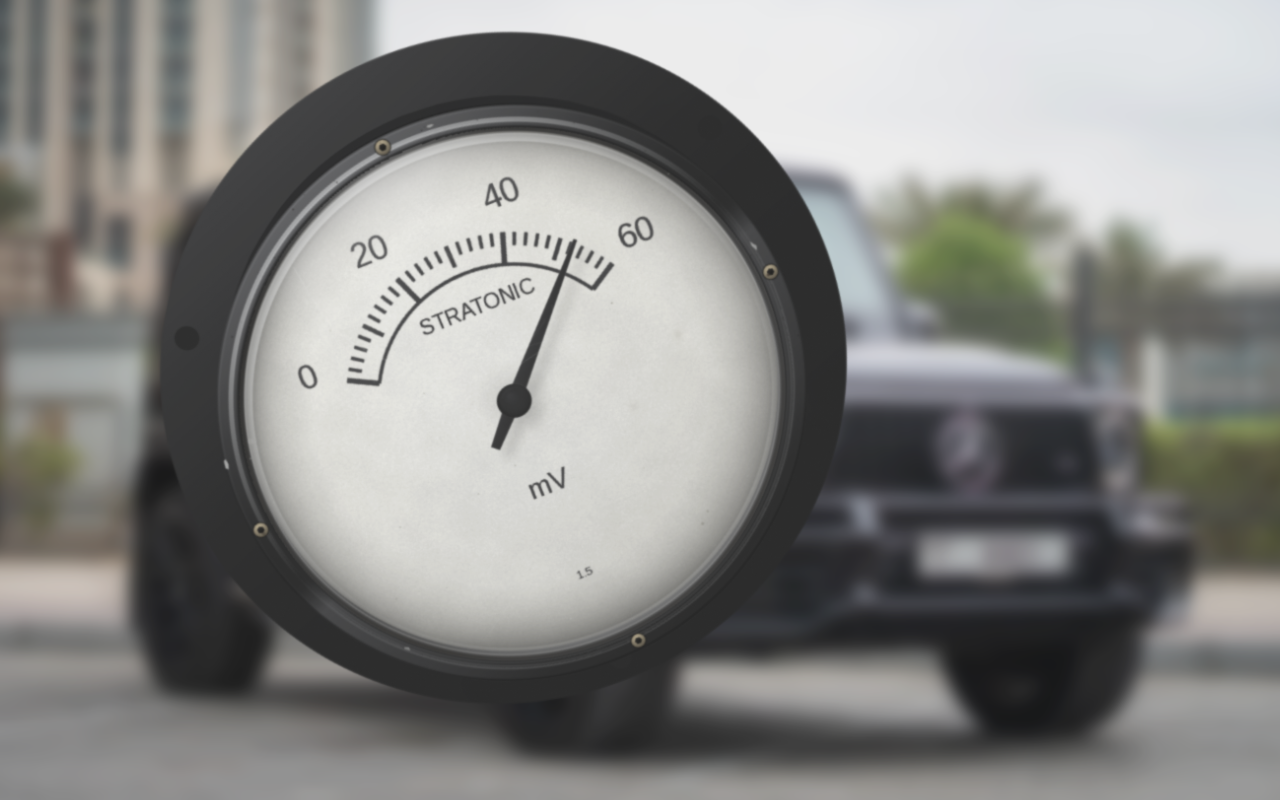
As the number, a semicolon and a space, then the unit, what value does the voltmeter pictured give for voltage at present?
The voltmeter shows 52; mV
